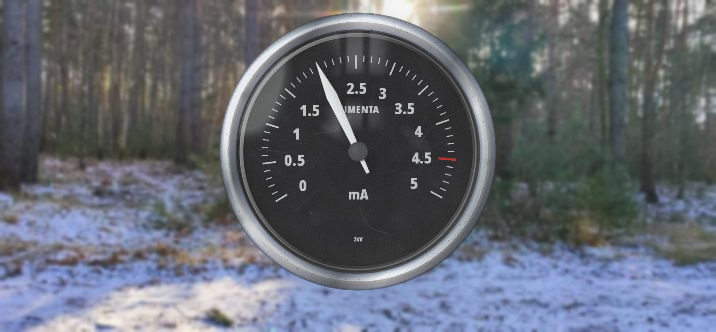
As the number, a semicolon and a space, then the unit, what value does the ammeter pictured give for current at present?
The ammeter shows 2; mA
